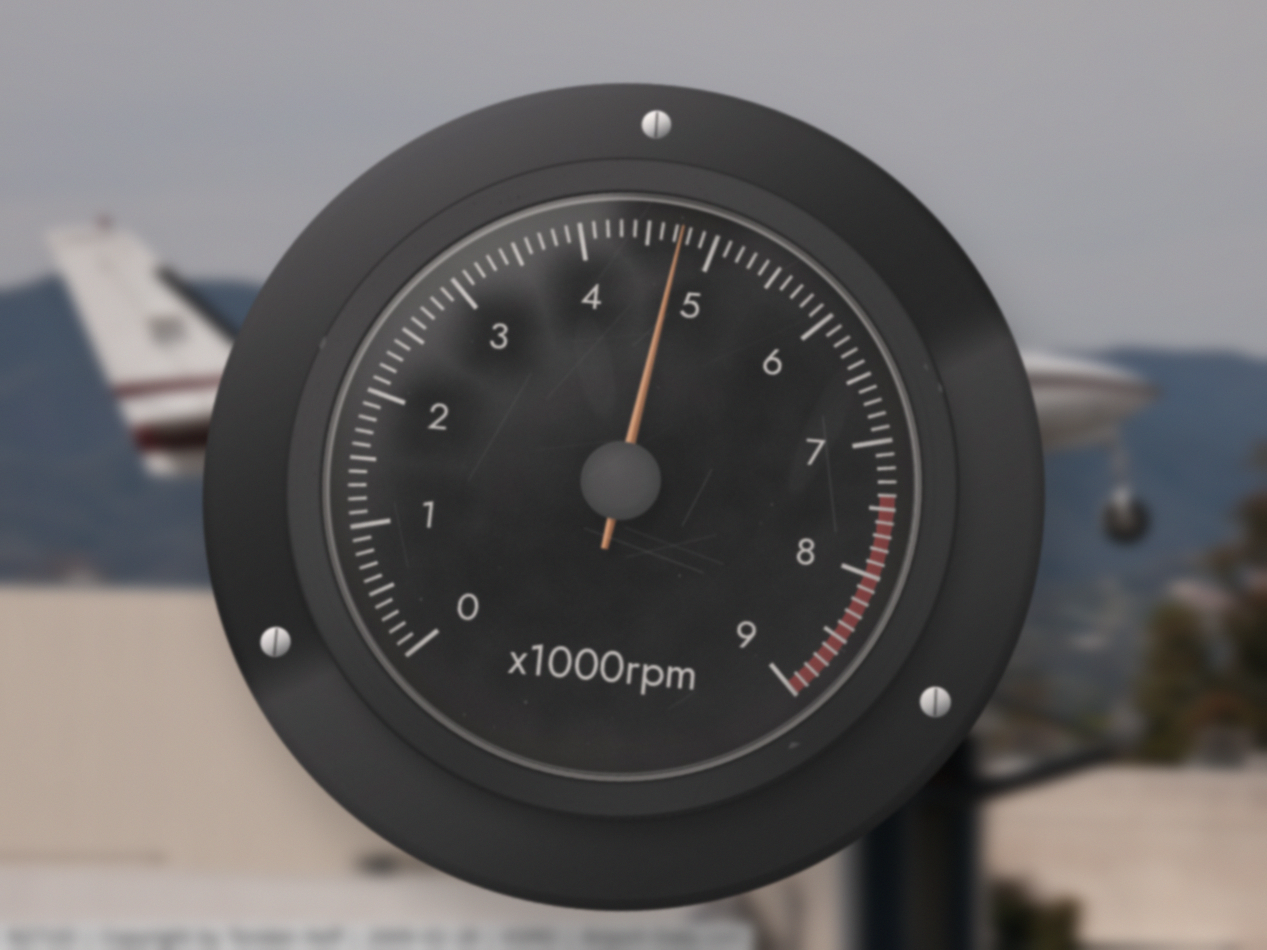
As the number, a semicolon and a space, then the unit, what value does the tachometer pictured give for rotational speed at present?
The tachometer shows 4750; rpm
